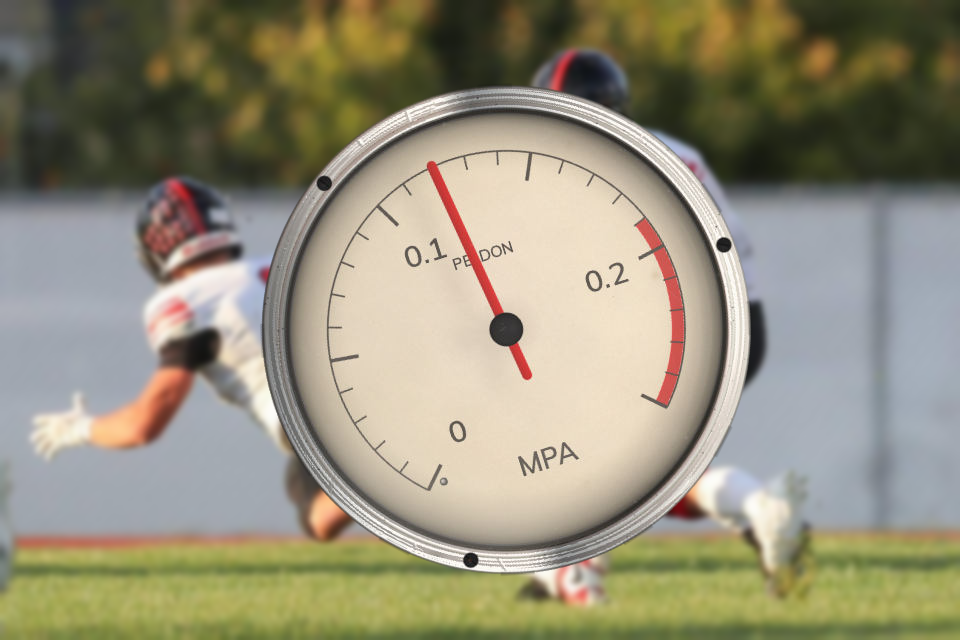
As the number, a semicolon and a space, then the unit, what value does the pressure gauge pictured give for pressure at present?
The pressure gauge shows 0.12; MPa
